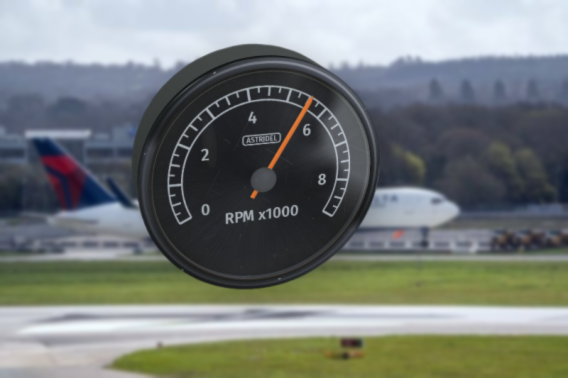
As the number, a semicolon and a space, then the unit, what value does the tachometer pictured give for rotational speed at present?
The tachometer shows 5500; rpm
